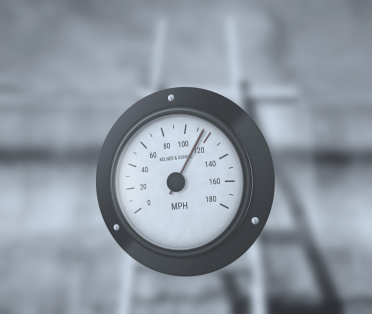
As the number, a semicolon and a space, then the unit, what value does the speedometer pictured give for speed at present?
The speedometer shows 115; mph
